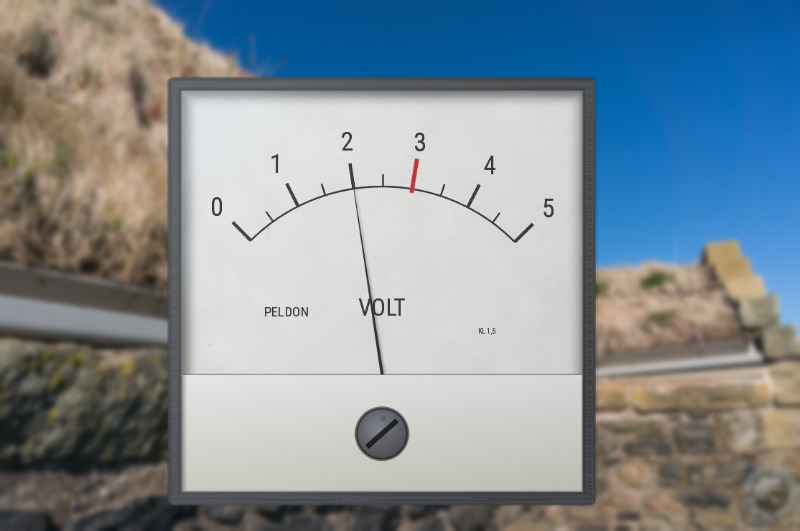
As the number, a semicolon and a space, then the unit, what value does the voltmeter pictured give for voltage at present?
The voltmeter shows 2; V
